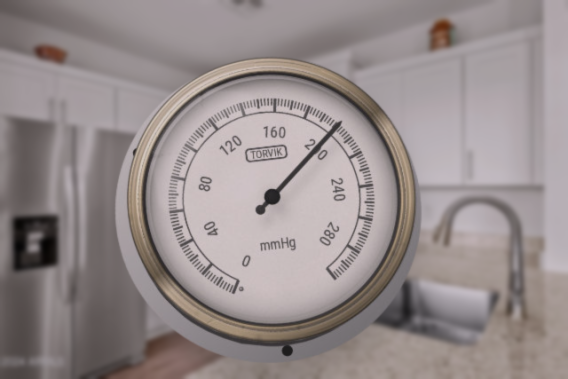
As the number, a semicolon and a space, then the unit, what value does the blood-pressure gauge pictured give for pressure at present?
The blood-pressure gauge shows 200; mmHg
